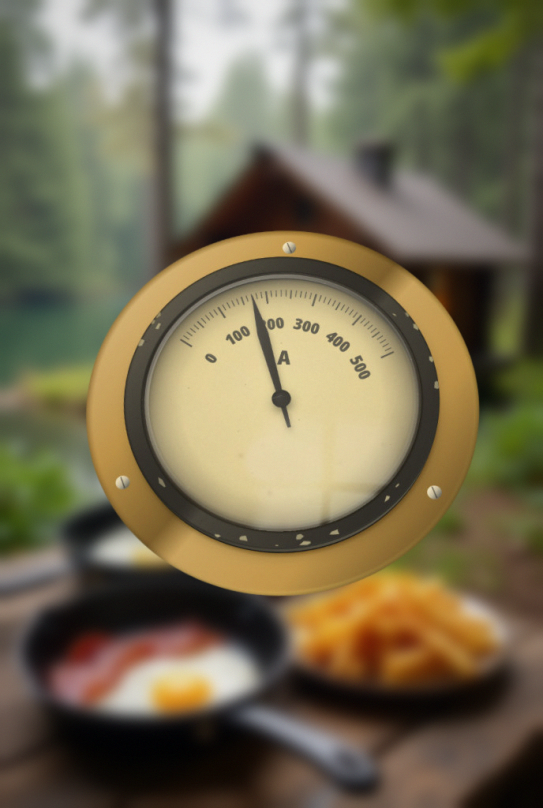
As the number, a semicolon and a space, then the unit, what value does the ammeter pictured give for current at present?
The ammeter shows 170; A
